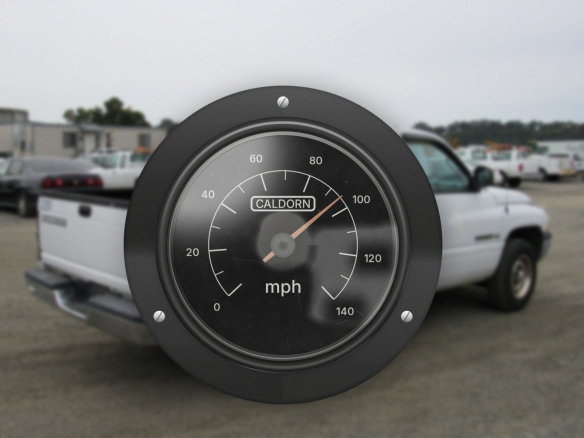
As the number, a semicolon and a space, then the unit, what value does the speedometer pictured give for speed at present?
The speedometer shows 95; mph
